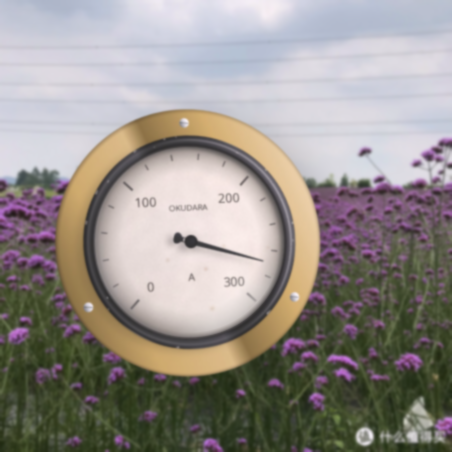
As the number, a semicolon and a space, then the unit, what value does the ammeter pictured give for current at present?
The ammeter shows 270; A
